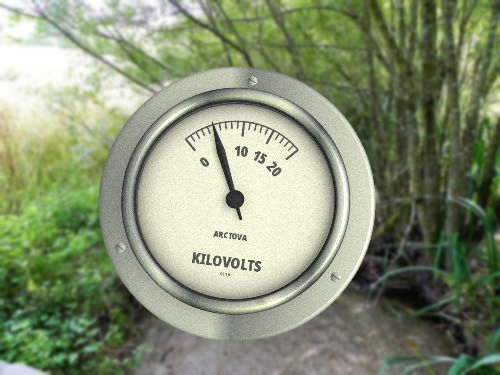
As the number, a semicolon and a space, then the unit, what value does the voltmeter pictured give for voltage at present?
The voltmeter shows 5; kV
